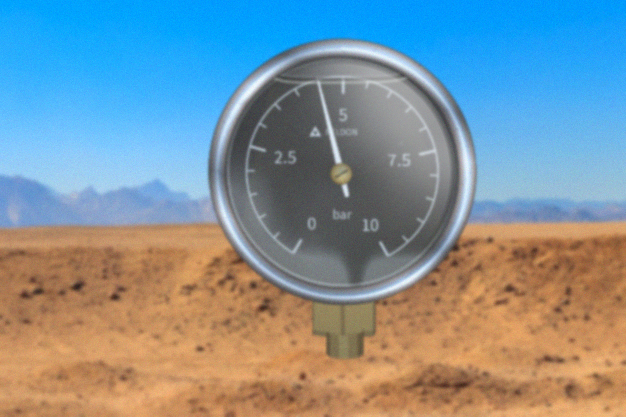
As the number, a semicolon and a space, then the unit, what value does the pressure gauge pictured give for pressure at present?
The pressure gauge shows 4.5; bar
